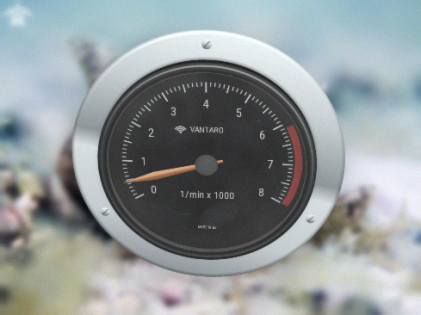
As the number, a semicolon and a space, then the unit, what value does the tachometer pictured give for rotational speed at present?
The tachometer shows 500; rpm
